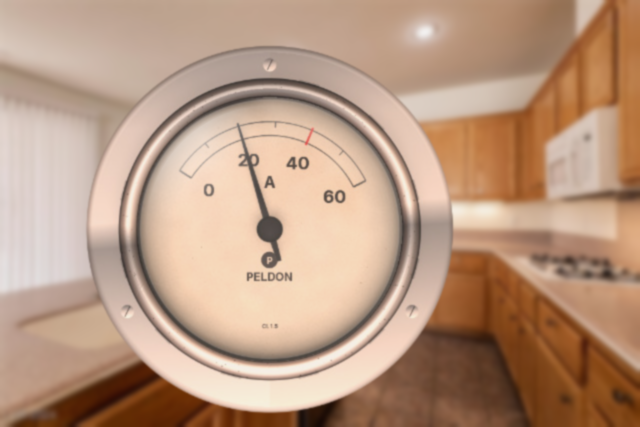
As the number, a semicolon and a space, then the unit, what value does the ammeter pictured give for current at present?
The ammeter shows 20; A
